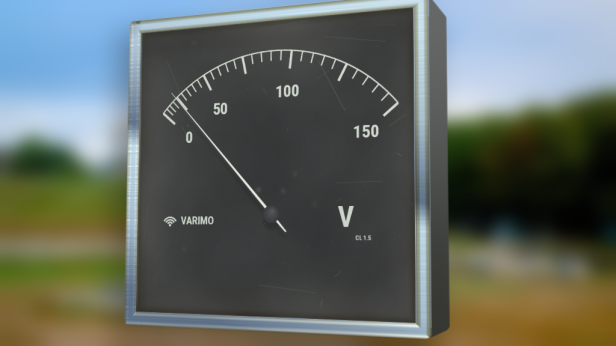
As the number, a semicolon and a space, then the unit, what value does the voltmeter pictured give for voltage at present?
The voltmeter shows 25; V
